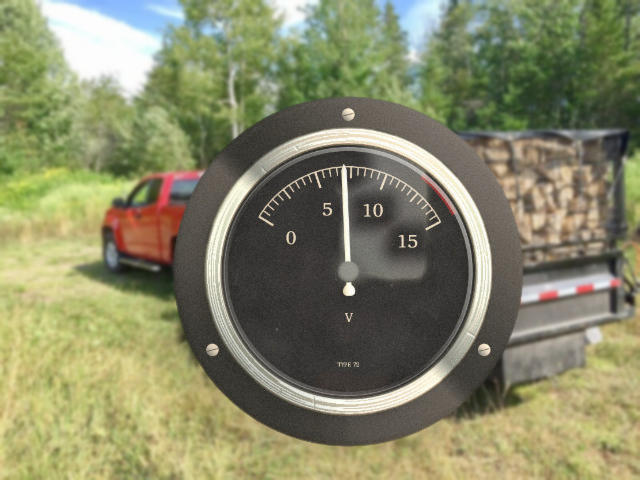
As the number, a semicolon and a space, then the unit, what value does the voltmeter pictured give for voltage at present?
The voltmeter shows 7; V
